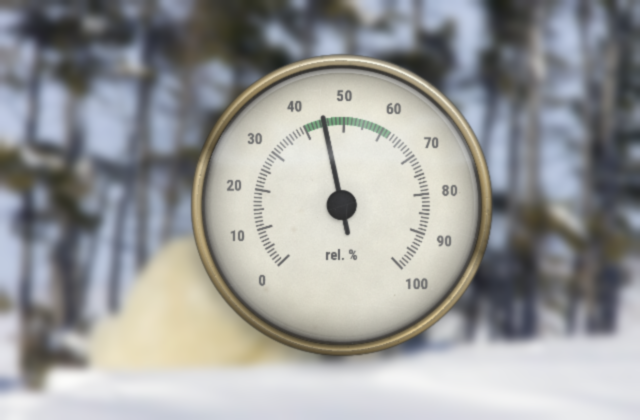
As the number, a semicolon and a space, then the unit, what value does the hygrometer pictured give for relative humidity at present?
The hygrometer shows 45; %
